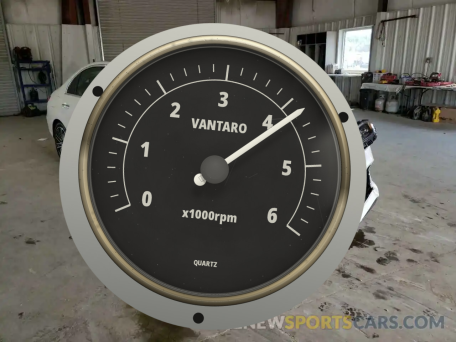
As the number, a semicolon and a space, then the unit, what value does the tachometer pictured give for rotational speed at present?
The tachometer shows 4200; rpm
